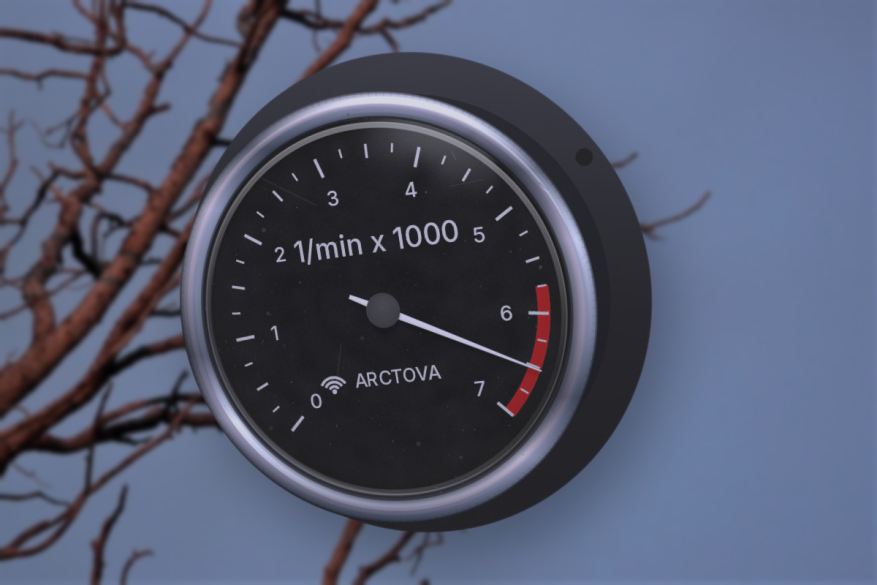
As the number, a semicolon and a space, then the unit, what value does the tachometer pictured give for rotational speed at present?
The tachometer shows 6500; rpm
